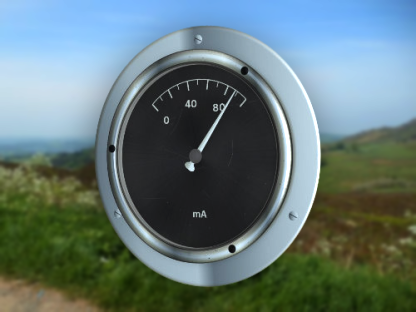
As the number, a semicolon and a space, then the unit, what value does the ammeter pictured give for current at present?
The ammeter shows 90; mA
